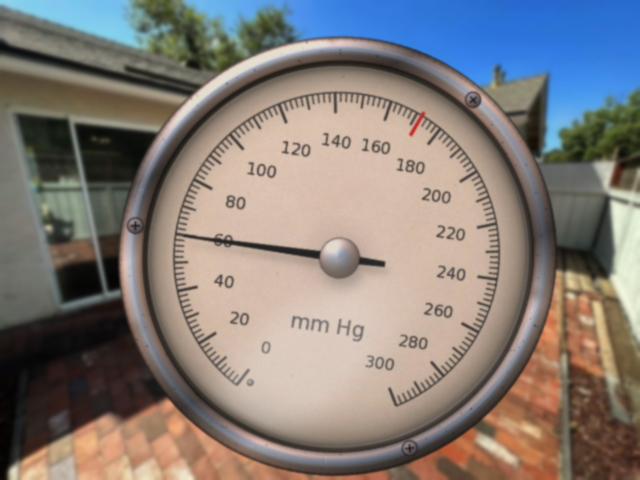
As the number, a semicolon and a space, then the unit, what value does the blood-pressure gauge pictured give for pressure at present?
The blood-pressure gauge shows 60; mmHg
